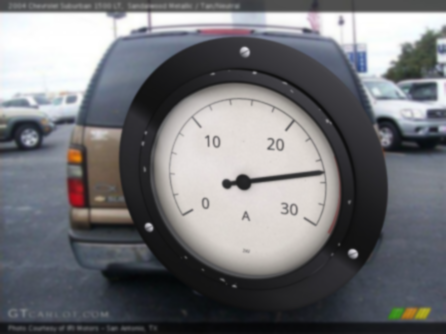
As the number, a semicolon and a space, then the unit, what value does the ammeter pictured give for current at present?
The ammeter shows 25; A
